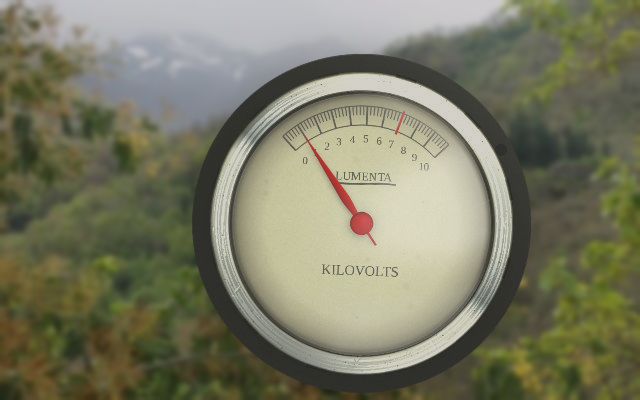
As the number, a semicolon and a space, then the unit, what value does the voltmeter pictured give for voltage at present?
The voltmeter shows 1; kV
